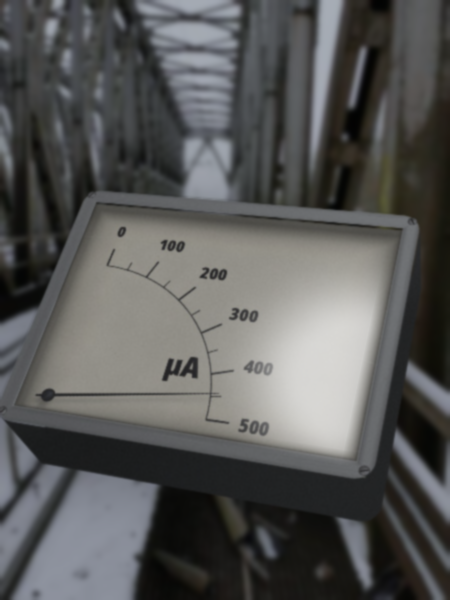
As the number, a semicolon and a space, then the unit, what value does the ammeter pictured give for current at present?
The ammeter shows 450; µA
